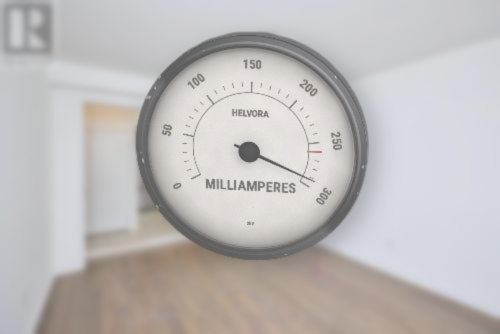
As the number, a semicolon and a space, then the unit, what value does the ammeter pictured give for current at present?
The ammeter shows 290; mA
